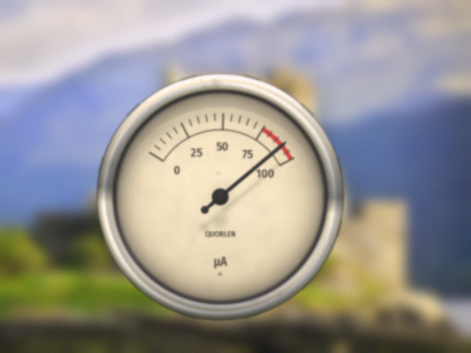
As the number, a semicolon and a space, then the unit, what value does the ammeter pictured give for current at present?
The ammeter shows 90; µA
